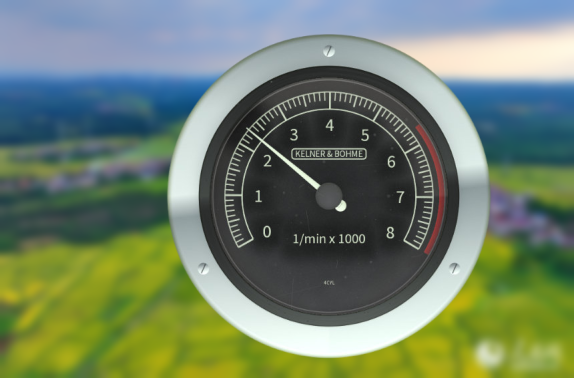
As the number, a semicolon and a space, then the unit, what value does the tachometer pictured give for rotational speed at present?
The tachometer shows 2300; rpm
